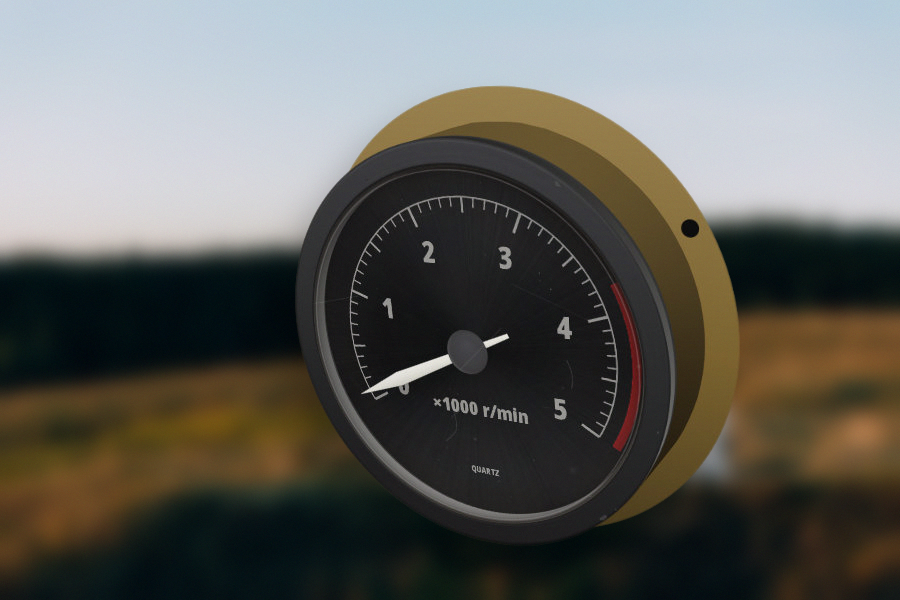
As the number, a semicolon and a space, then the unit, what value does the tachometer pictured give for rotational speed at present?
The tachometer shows 100; rpm
